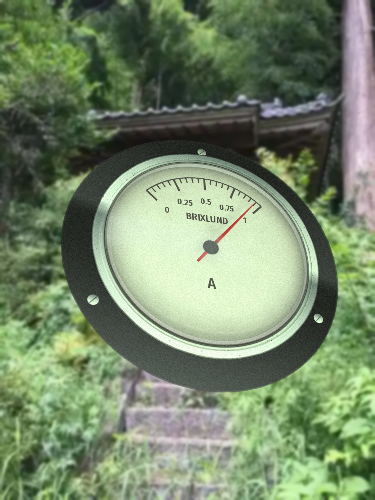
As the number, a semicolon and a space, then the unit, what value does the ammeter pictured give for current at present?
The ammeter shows 0.95; A
